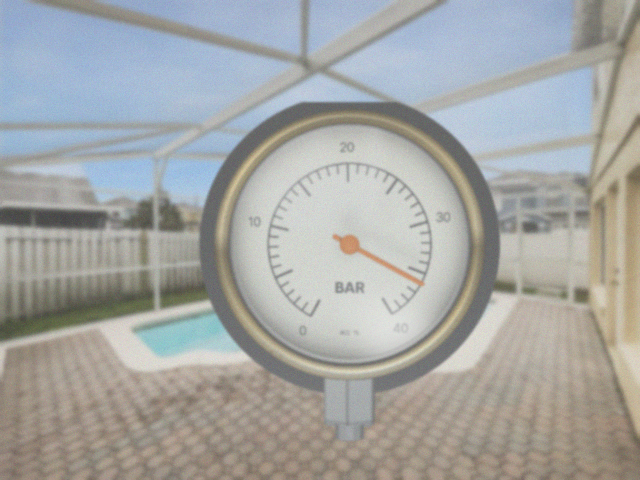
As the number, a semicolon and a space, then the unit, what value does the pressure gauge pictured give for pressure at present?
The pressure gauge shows 36; bar
